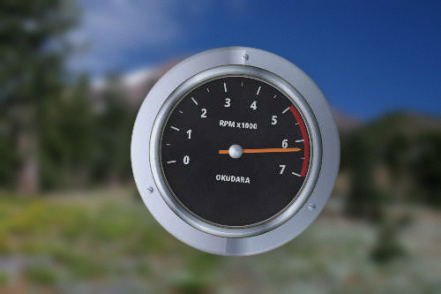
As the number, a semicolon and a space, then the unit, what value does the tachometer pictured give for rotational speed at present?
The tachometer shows 6250; rpm
